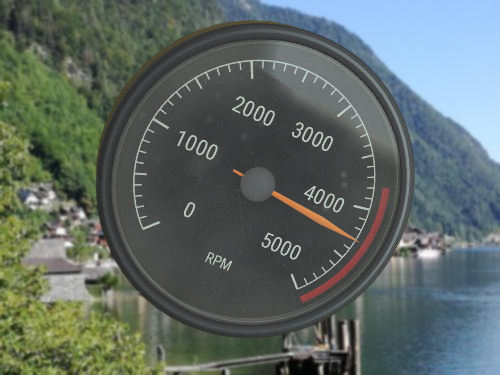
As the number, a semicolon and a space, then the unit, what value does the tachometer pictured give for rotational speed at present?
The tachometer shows 4300; rpm
